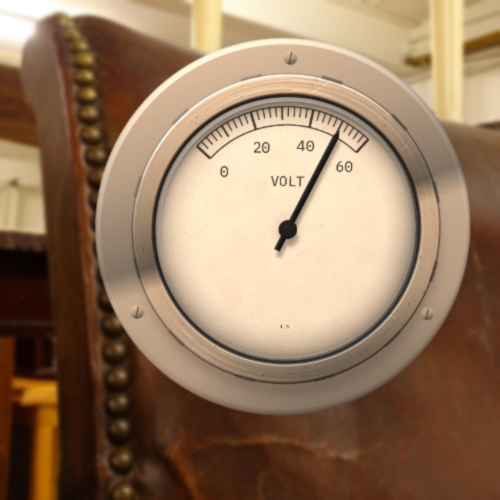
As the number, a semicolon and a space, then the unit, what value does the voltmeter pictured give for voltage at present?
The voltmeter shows 50; V
